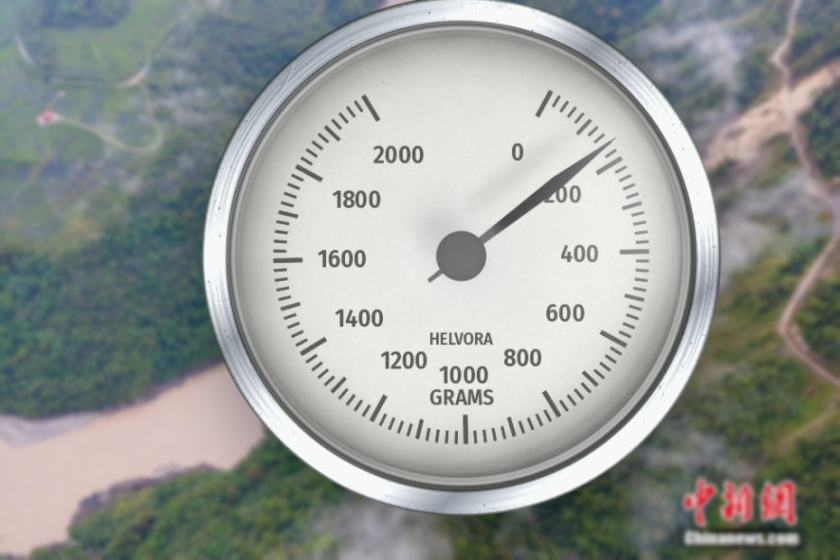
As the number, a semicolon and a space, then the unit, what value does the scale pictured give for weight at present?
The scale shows 160; g
